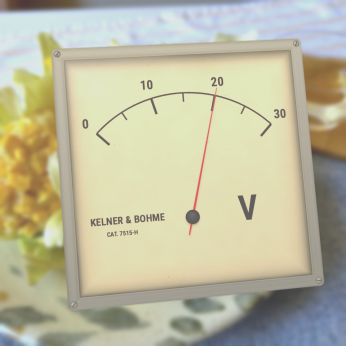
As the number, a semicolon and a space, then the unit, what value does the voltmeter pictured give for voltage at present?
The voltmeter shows 20; V
